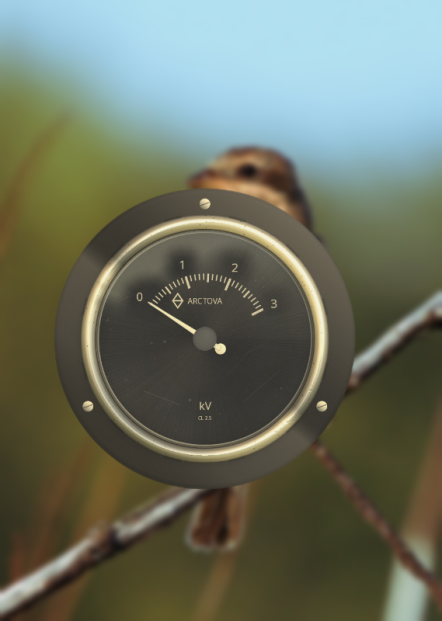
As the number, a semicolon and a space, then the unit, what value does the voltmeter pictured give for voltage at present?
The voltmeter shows 0; kV
